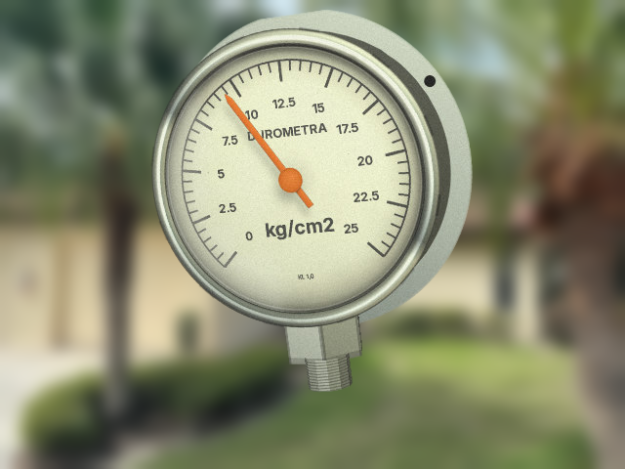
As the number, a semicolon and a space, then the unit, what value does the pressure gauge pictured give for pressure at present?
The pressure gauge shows 9.5; kg/cm²
